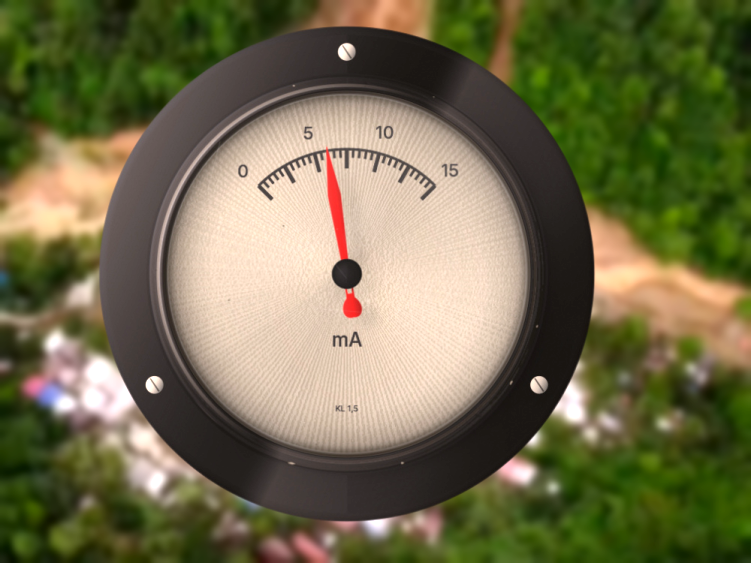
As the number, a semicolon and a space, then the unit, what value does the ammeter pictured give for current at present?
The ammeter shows 6; mA
